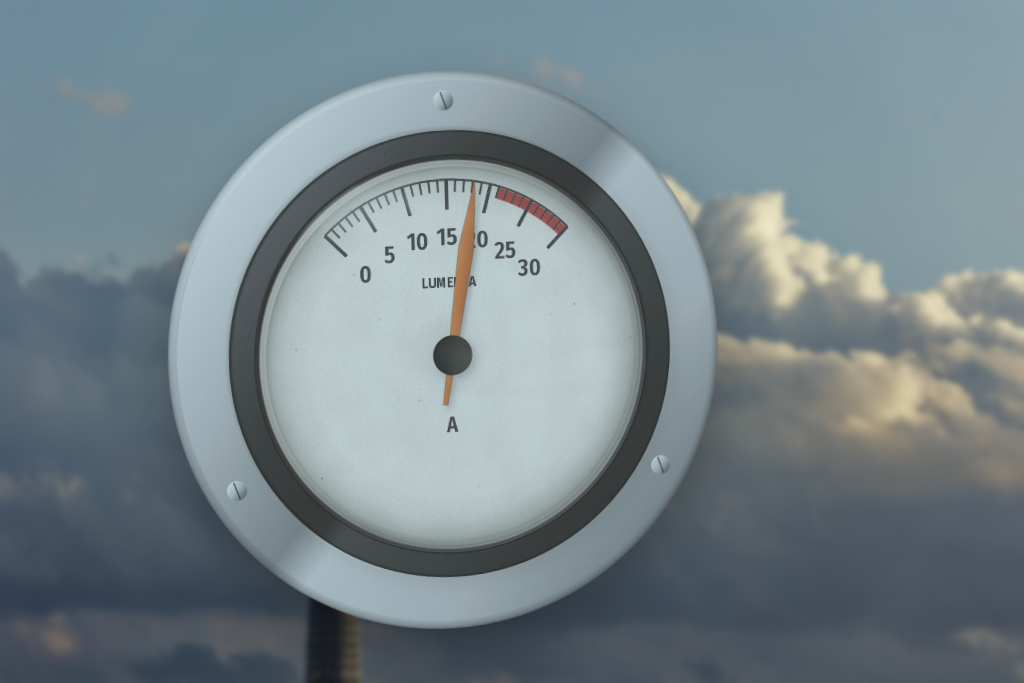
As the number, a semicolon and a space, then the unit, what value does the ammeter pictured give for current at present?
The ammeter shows 18; A
